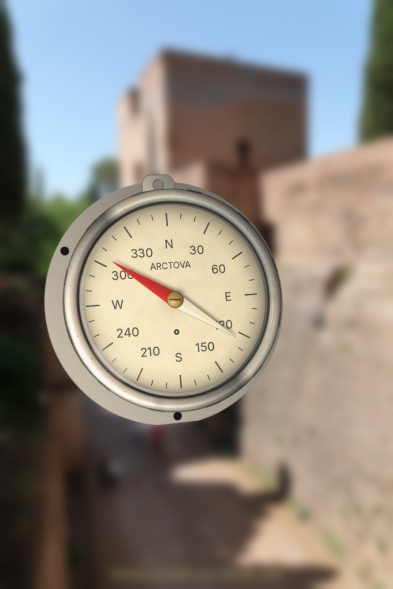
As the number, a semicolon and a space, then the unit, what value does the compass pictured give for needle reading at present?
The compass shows 305; °
